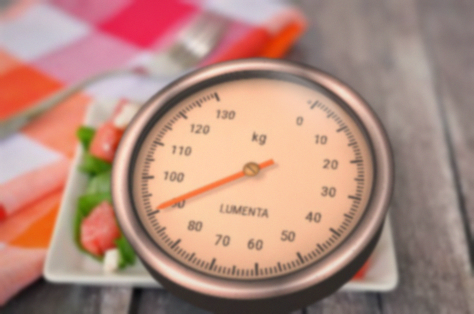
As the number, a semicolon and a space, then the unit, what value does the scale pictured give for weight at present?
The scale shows 90; kg
